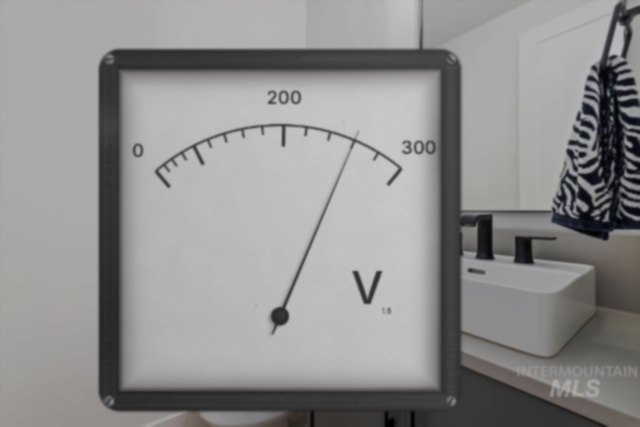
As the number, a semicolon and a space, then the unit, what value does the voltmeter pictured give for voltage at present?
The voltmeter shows 260; V
